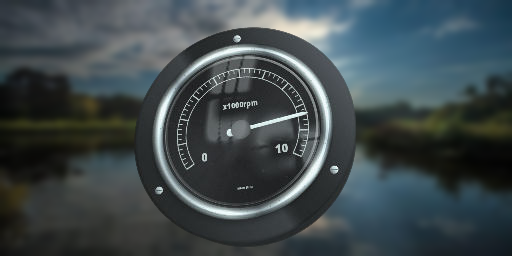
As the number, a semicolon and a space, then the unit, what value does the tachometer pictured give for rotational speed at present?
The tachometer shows 8400; rpm
